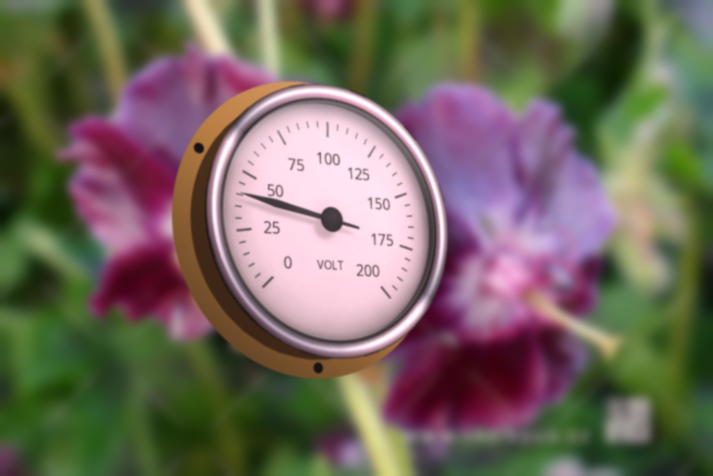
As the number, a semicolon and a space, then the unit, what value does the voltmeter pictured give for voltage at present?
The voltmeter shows 40; V
